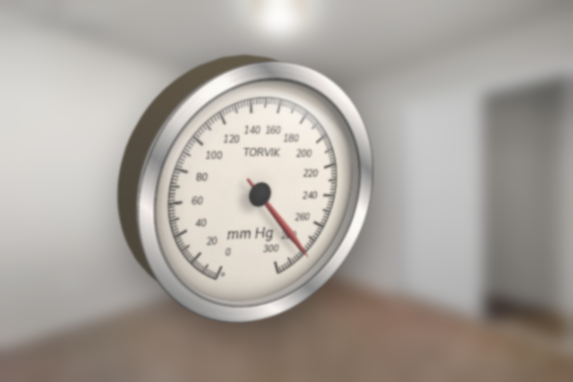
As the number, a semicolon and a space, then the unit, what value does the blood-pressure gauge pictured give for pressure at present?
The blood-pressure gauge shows 280; mmHg
